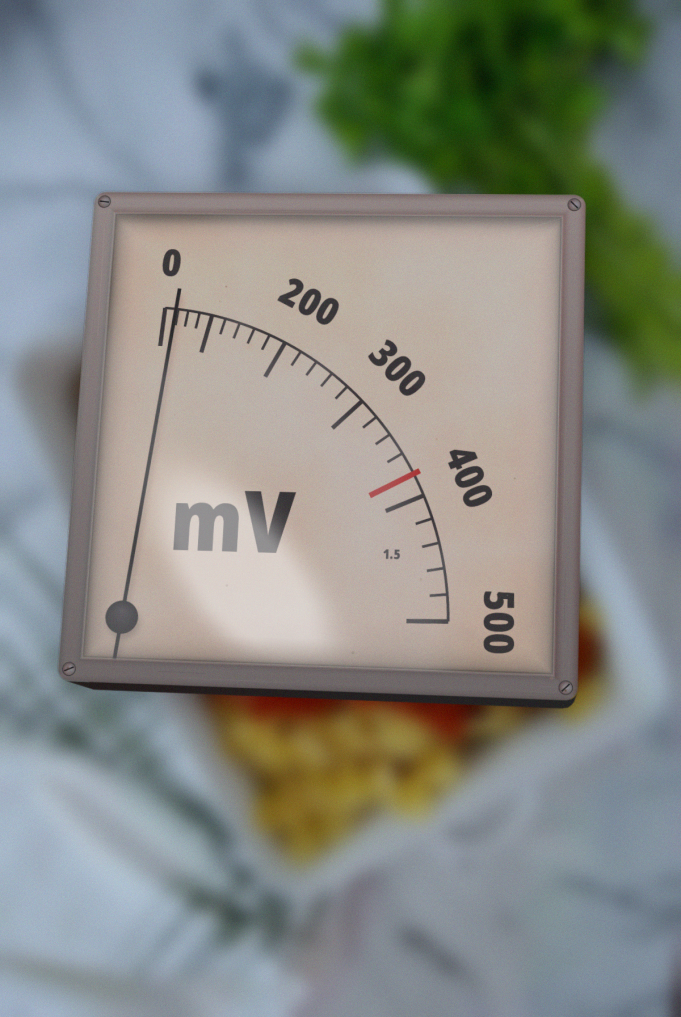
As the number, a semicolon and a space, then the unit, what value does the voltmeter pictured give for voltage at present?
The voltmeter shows 40; mV
